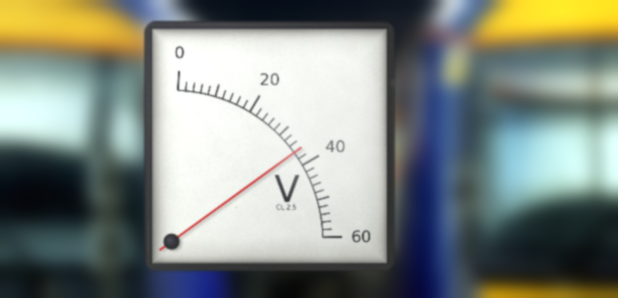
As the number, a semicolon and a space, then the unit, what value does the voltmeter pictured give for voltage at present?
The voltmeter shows 36; V
